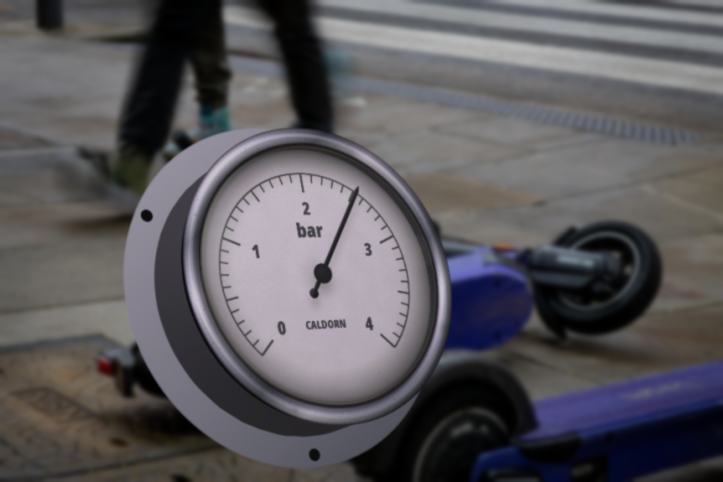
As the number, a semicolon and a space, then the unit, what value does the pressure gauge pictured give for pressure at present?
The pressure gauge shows 2.5; bar
